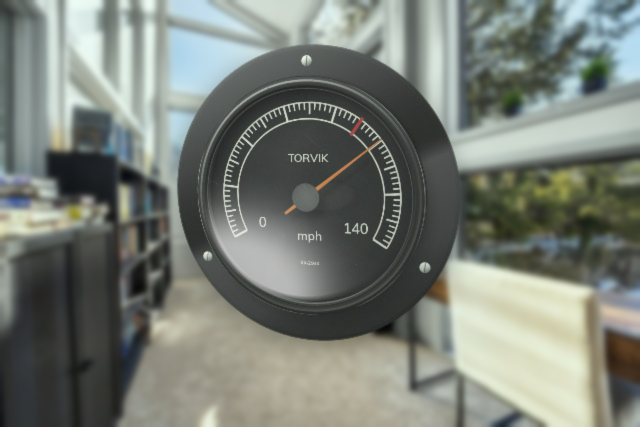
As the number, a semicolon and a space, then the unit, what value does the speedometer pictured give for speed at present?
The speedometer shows 100; mph
